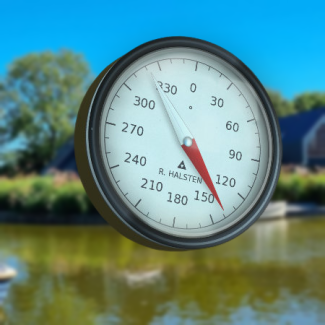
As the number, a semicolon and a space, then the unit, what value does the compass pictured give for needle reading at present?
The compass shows 140; °
